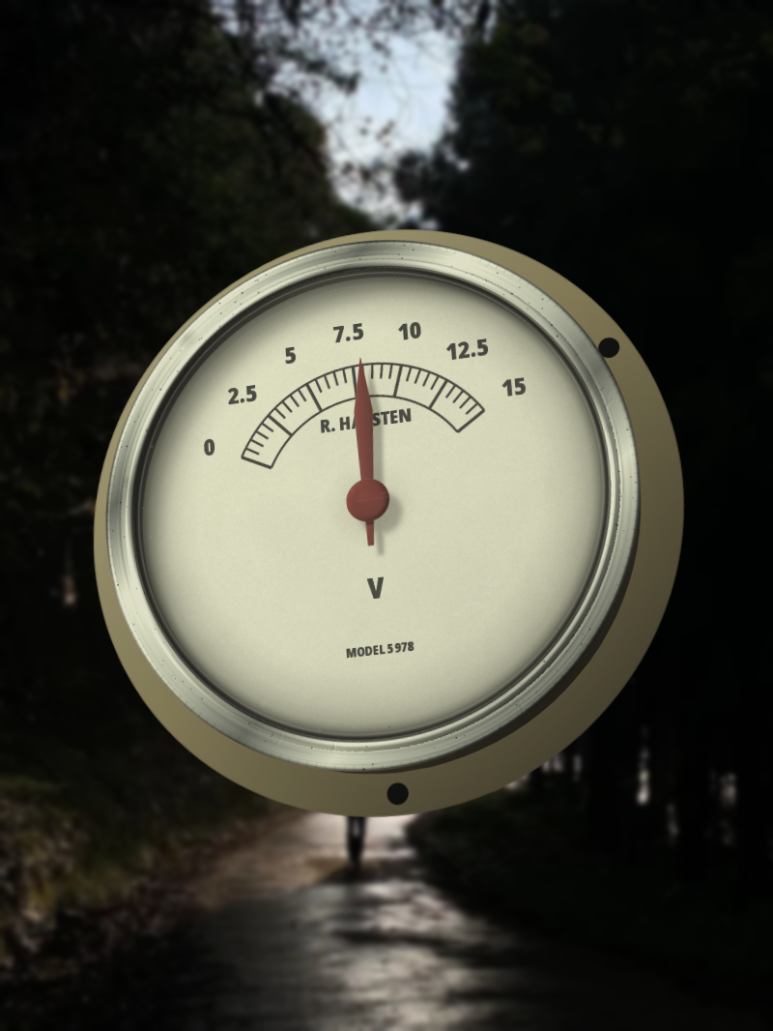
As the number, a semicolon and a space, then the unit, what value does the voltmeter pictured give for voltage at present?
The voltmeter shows 8; V
